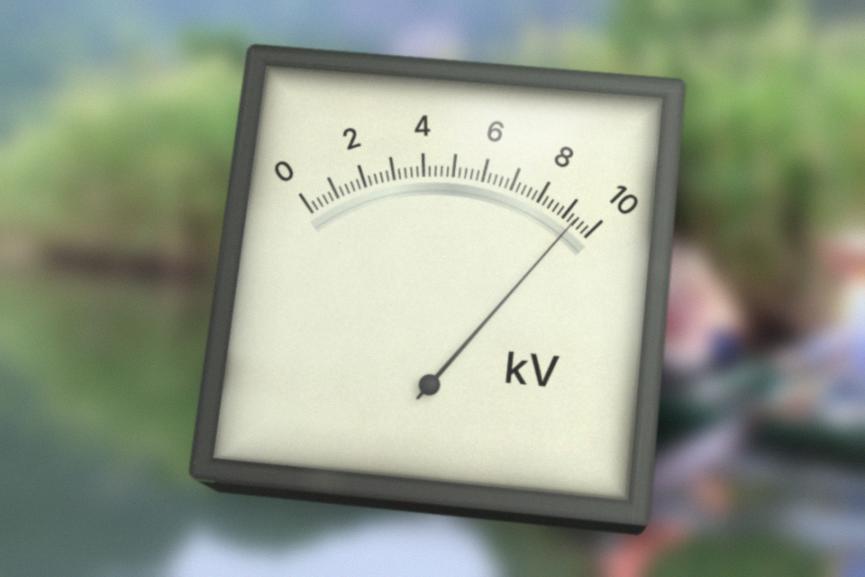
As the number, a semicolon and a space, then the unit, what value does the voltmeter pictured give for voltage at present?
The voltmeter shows 9.4; kV
